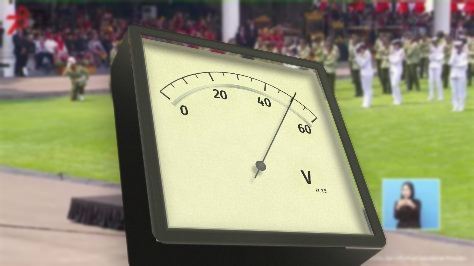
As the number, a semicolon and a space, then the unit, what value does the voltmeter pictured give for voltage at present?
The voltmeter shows 50; V
